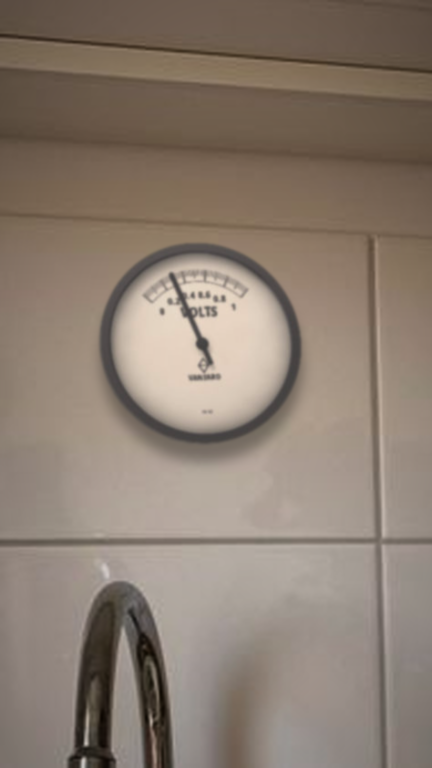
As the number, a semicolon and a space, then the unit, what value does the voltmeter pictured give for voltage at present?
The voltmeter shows 0.3; V
